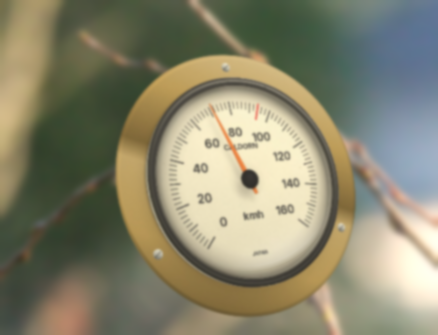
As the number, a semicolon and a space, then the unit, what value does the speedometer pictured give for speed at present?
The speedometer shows 70; km/h
